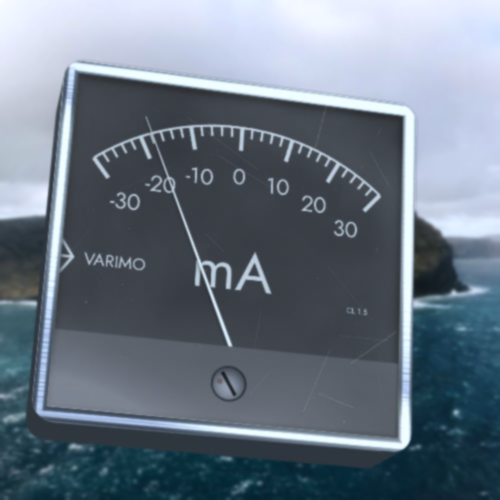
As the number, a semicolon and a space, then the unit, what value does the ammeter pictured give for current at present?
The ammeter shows -18; mA
